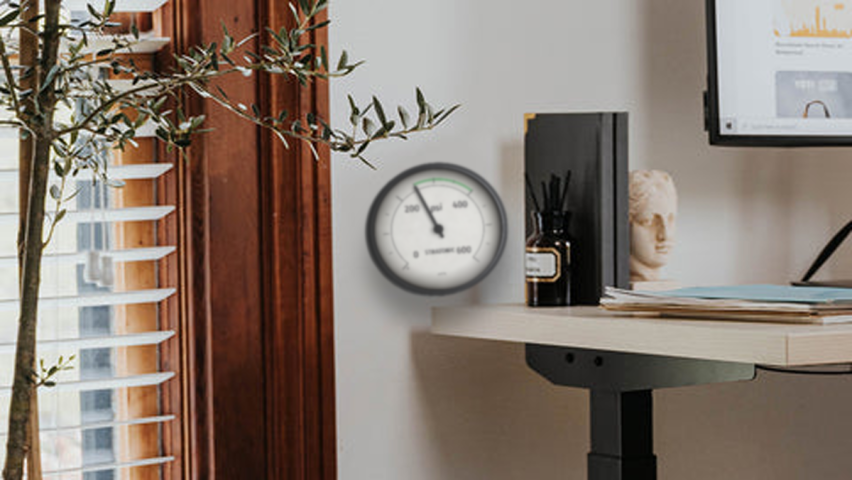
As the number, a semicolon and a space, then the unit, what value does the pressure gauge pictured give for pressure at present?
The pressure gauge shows 250; psi
